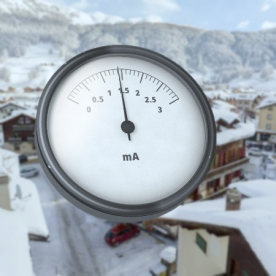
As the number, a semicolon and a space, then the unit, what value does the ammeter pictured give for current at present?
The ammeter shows 1.4; mA
